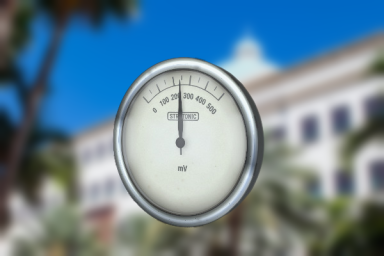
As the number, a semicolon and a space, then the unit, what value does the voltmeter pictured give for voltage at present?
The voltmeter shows 250; mV
